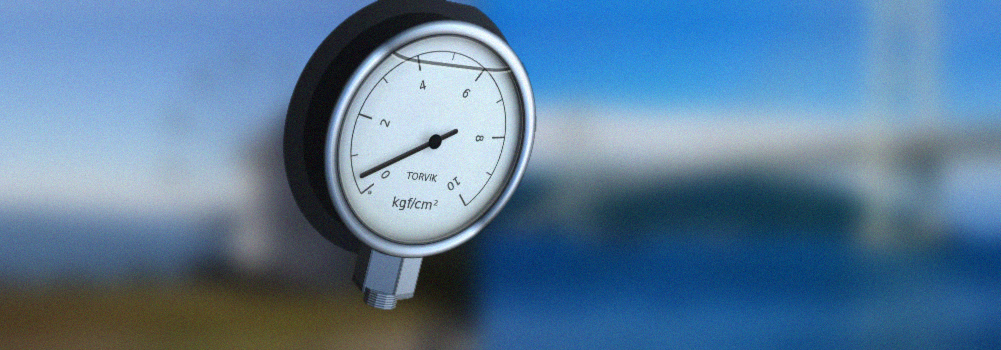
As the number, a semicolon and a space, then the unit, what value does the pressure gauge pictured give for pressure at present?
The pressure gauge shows 0.5; kg/cm²
